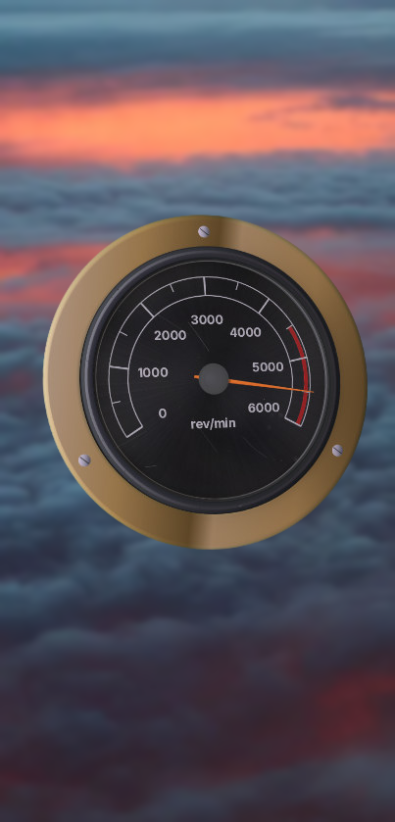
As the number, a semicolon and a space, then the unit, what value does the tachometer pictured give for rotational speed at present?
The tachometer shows 5500; rpm
